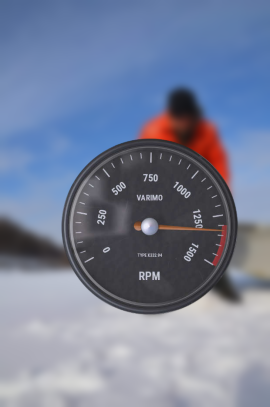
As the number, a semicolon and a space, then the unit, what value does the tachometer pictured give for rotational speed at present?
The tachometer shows 1325; rpm
